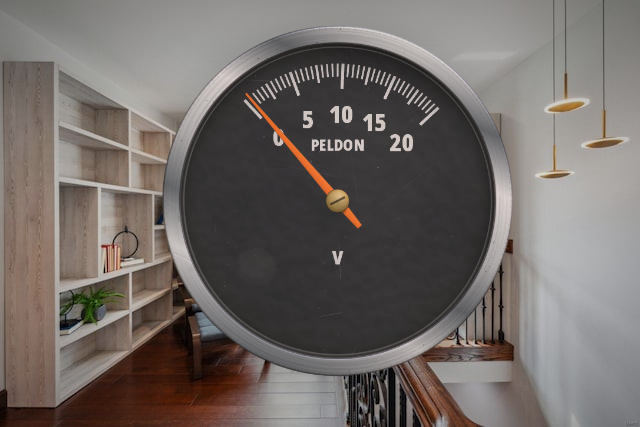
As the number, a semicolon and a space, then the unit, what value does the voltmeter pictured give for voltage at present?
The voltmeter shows 0.5; V
